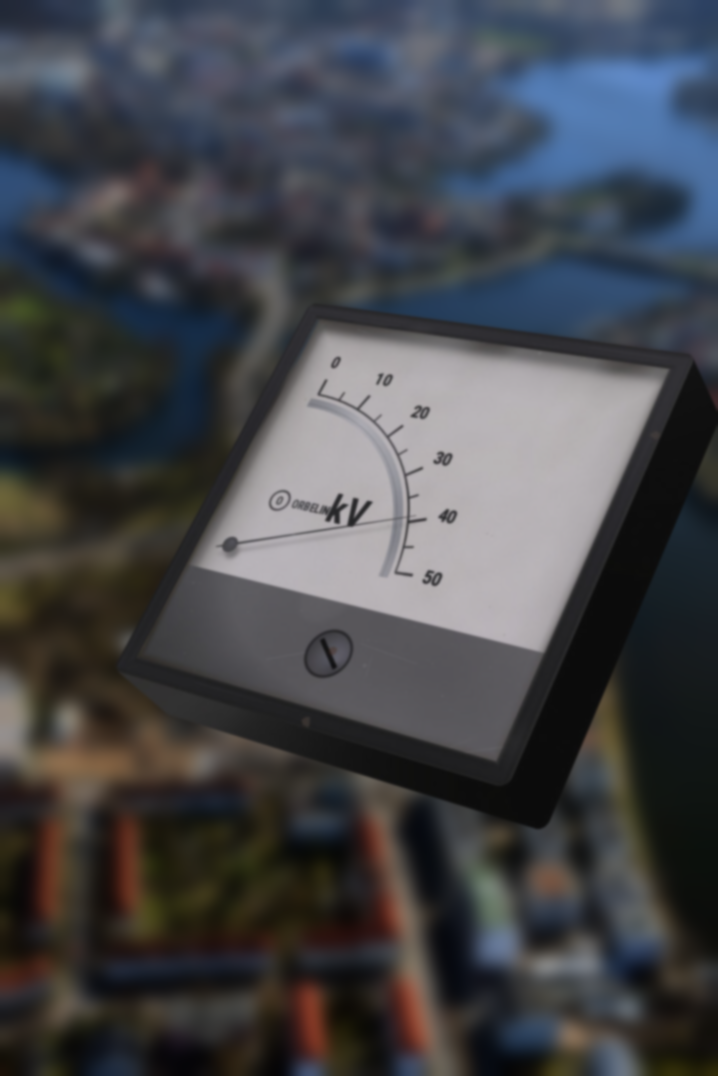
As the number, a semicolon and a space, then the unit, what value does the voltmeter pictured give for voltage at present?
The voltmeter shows 40; kV
